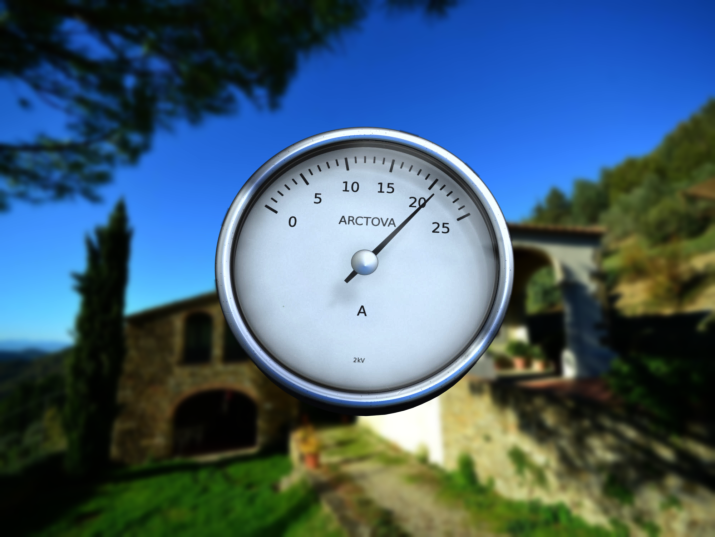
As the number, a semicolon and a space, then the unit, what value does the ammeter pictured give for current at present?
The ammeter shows 21; A
